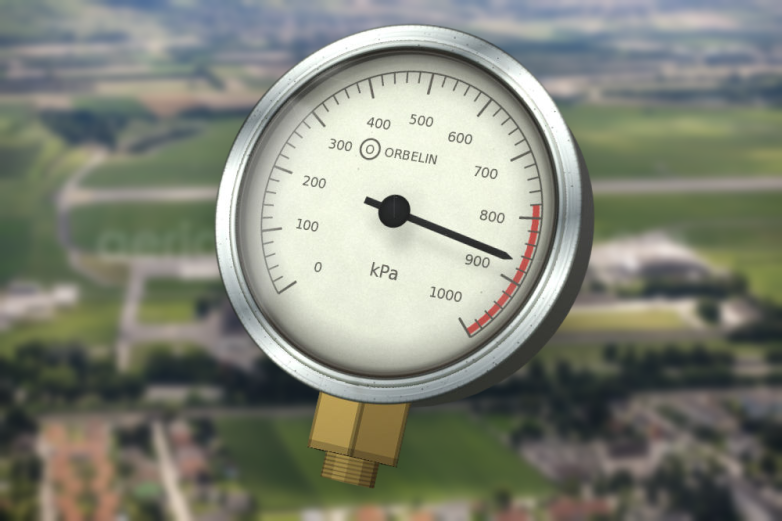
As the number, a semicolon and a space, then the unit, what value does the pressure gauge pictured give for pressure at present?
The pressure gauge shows 870; kPa
